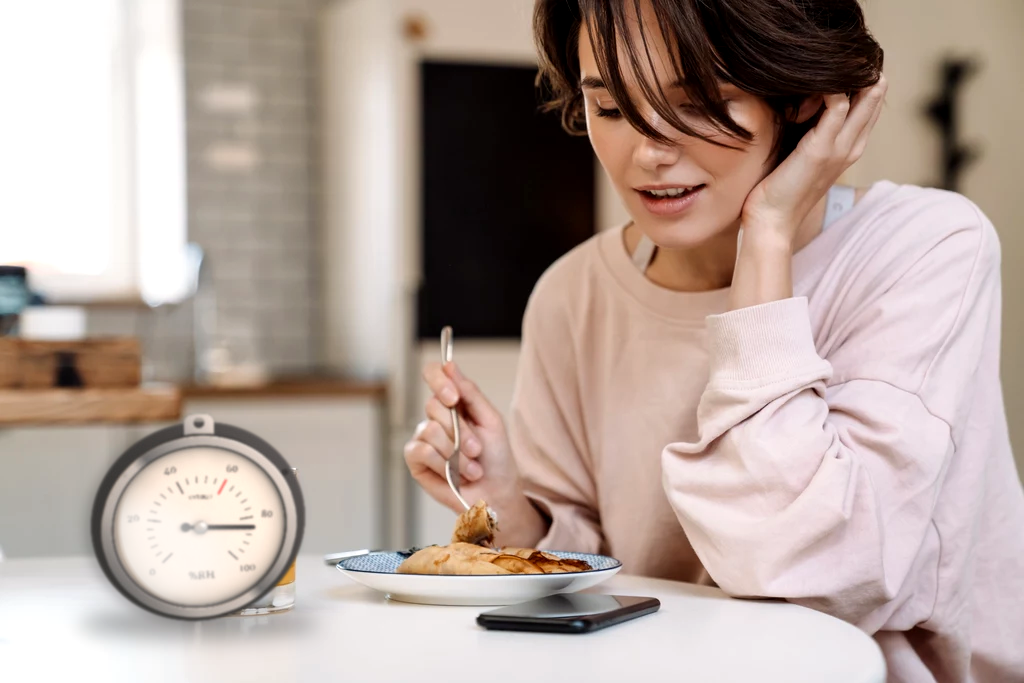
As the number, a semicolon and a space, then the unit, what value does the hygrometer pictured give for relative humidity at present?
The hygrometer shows 84; %
